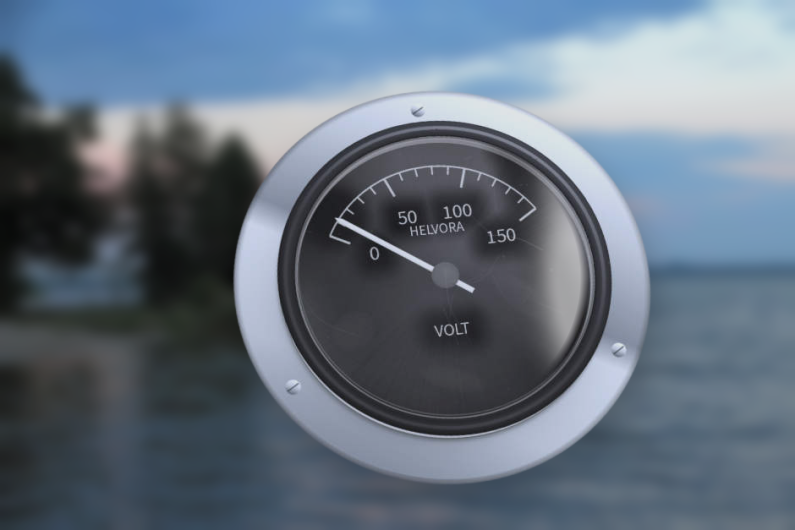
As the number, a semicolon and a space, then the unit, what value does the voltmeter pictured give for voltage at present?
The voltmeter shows 10; V
